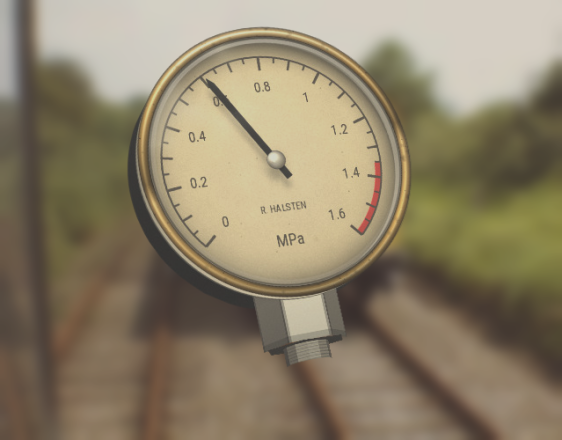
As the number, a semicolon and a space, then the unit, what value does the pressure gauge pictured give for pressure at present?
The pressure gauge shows 0.6; MPa
